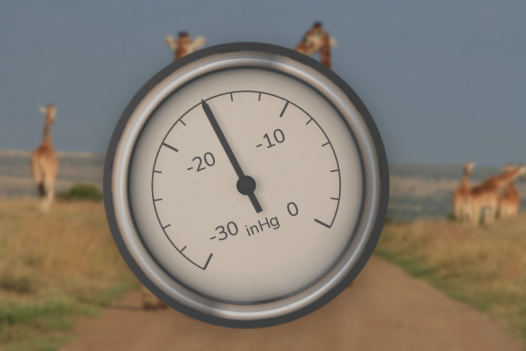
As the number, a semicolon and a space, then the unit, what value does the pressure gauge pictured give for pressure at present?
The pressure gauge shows -16; inHg
